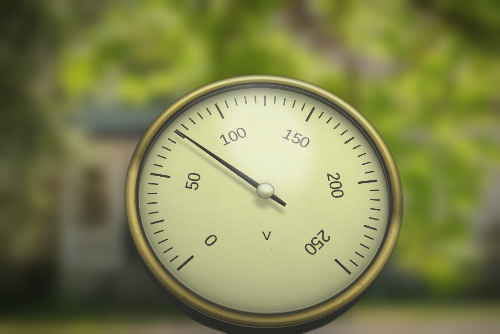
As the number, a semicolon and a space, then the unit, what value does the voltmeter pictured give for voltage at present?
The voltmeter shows 75; V
